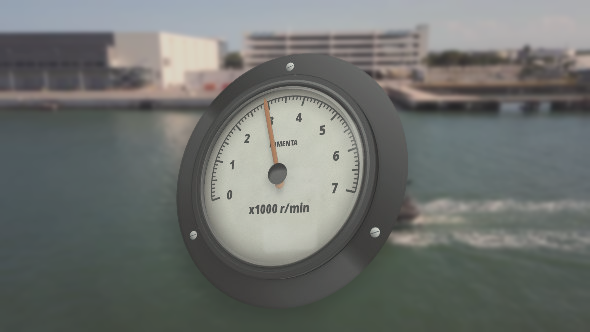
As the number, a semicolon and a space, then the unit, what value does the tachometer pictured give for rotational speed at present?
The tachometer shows 3000; rpm
